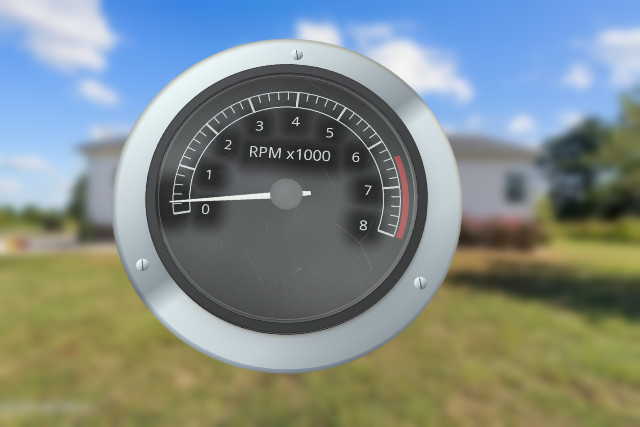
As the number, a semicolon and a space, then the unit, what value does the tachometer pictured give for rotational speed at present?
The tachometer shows 200; rpm
